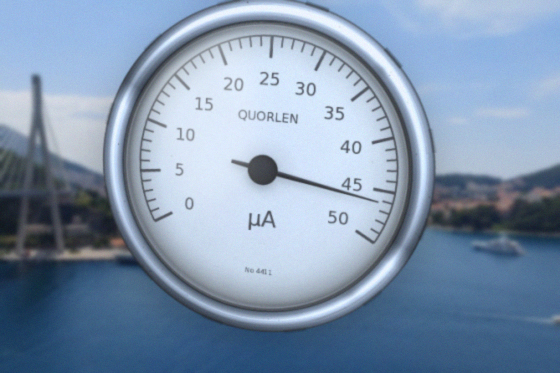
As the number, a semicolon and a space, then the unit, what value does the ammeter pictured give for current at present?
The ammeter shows 46; µA
